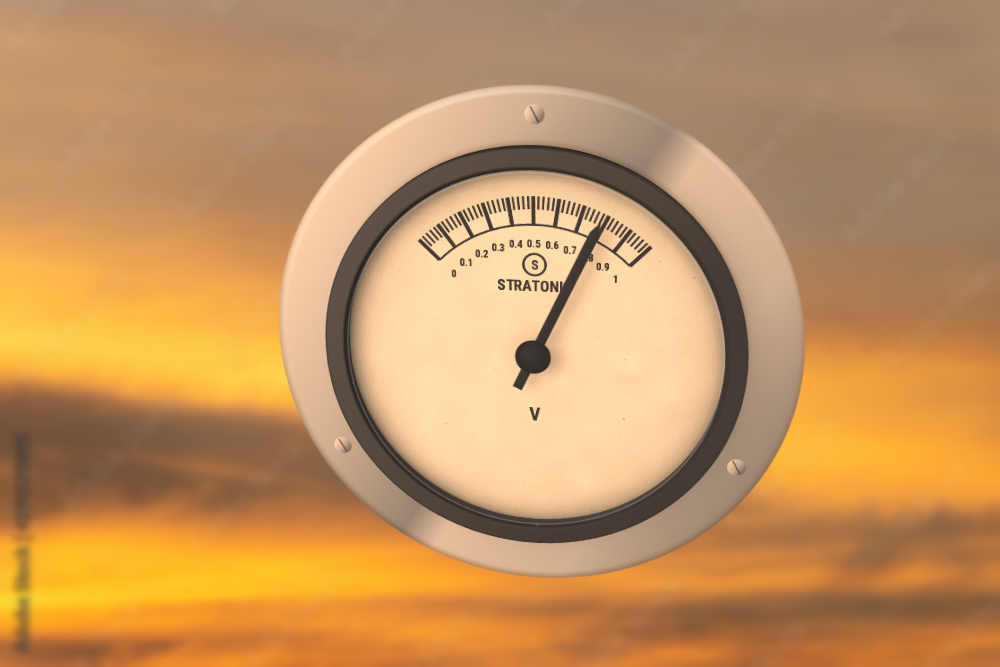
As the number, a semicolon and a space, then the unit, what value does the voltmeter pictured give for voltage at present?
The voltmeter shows 0.78; V
